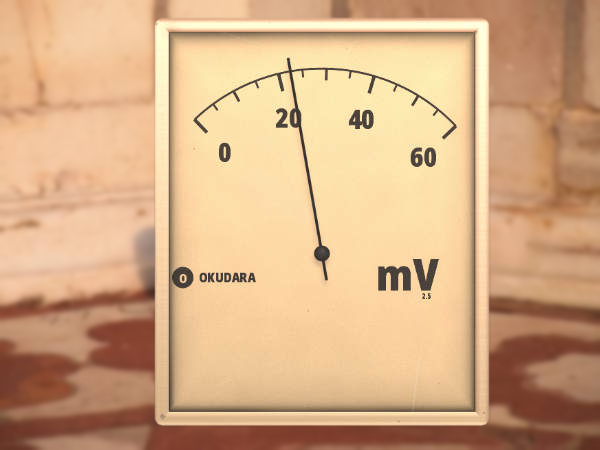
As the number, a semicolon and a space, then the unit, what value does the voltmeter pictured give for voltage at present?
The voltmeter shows 22.5; mV
